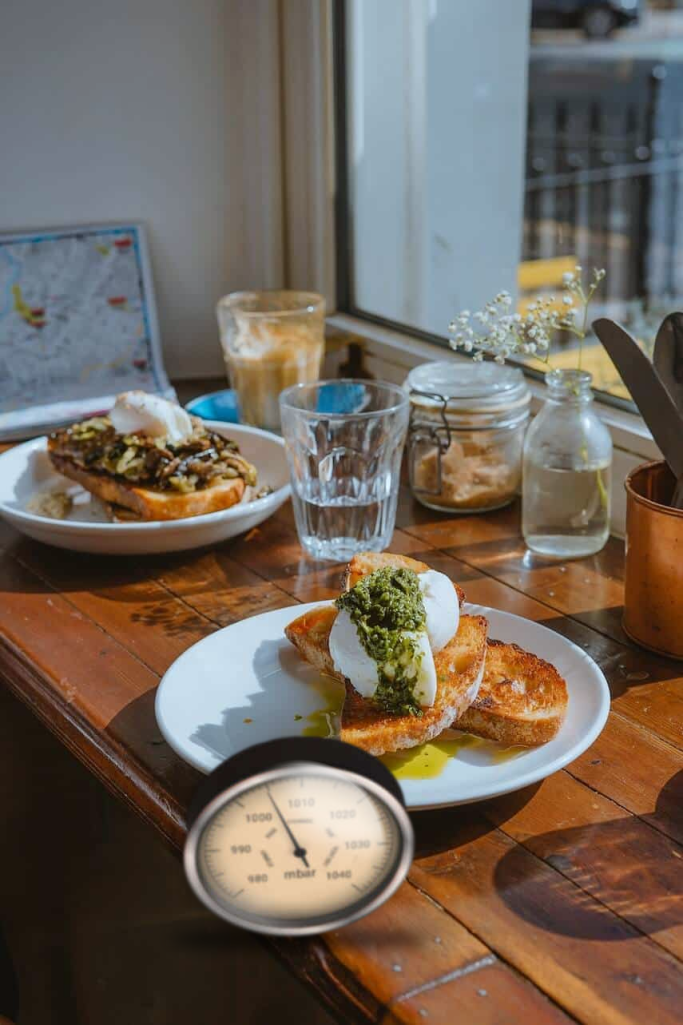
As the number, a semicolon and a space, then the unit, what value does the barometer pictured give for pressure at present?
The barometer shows 1005; mbar
